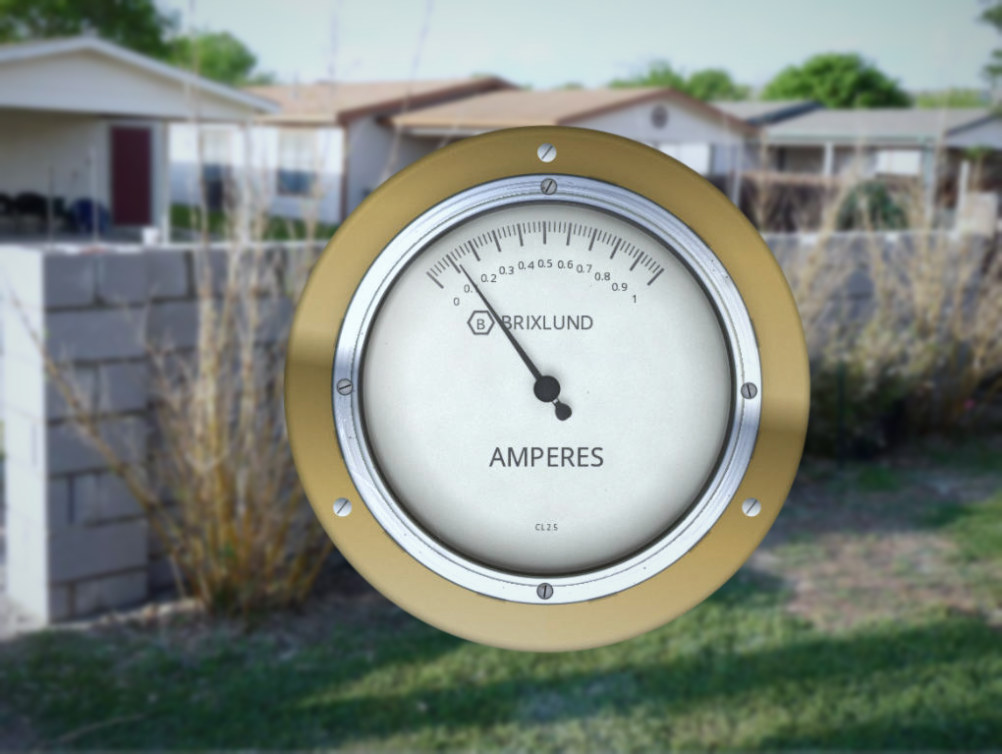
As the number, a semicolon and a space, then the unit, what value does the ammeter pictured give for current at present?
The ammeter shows 0.12; A
